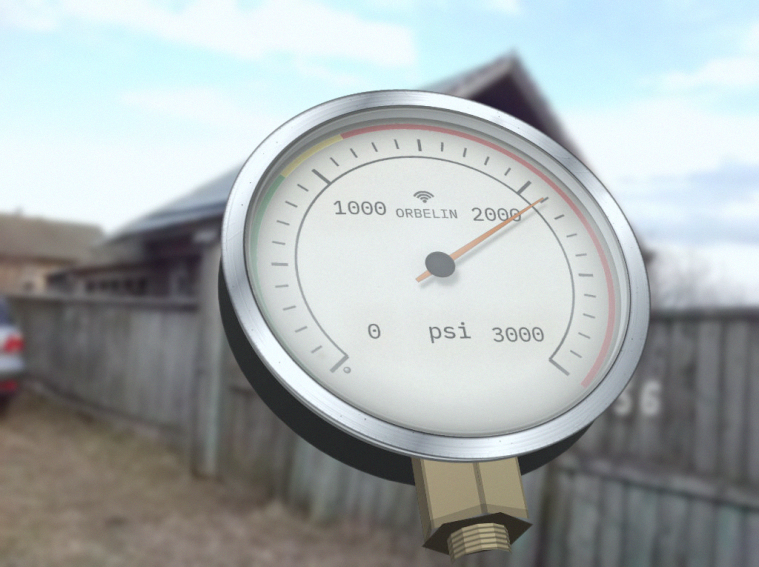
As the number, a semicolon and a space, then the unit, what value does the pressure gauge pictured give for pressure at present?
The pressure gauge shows 2100; psi
